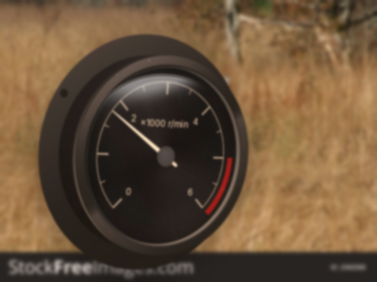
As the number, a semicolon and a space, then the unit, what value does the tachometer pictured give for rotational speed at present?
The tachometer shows 1750; rpm
